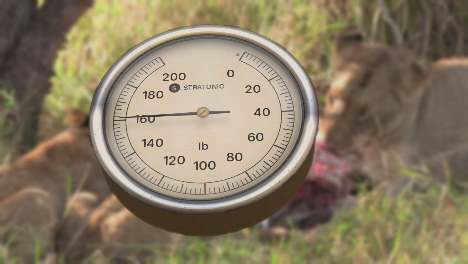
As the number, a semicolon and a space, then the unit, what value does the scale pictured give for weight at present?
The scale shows 160; lb
